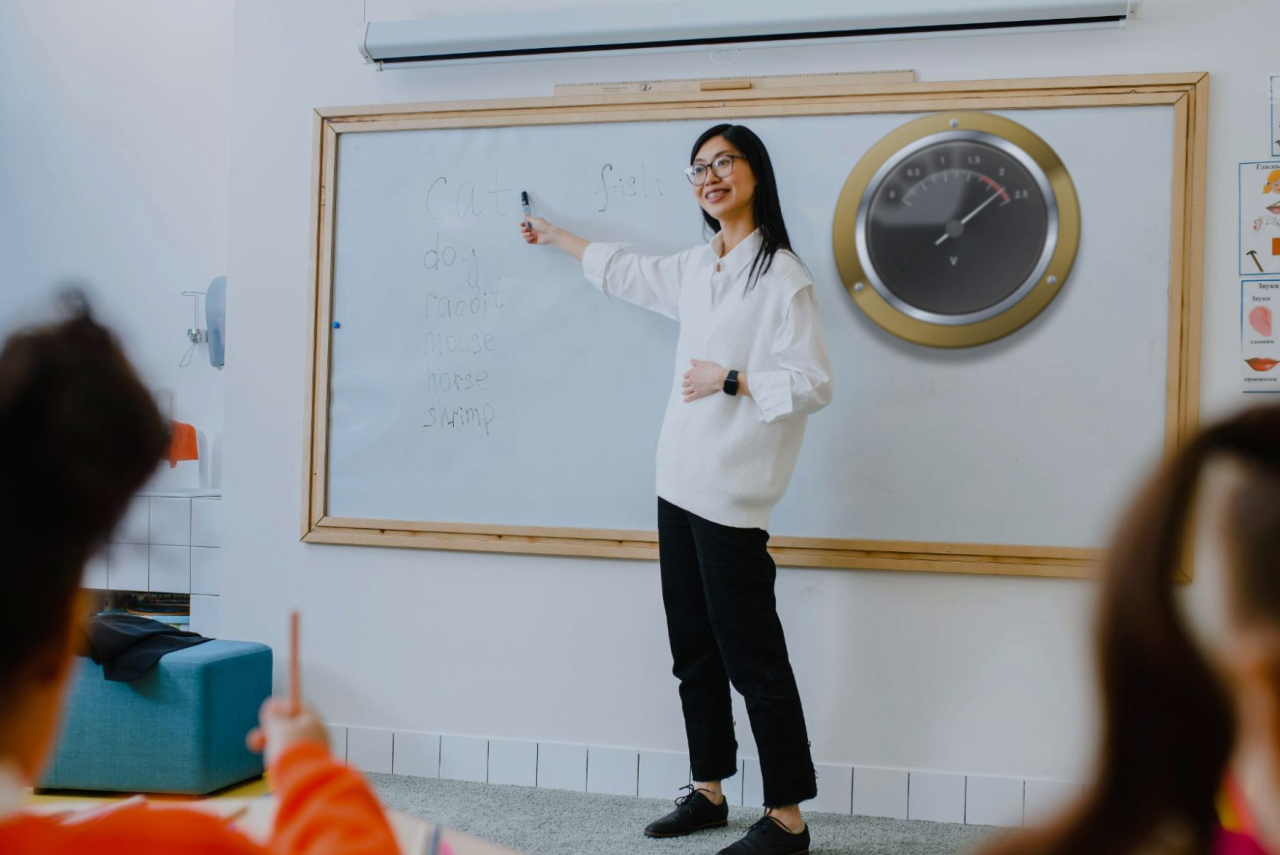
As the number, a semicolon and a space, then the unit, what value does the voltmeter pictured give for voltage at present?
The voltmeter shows 2.25; V
